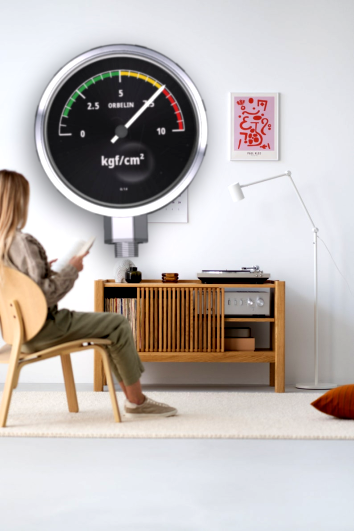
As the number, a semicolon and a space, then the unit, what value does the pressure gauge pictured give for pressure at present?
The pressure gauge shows 7.5; kg/cm²
